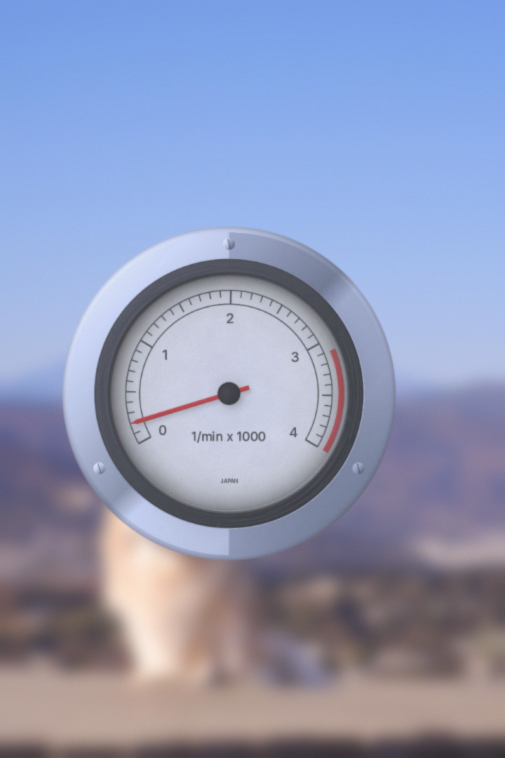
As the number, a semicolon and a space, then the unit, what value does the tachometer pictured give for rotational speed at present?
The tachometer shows 200; rpm
